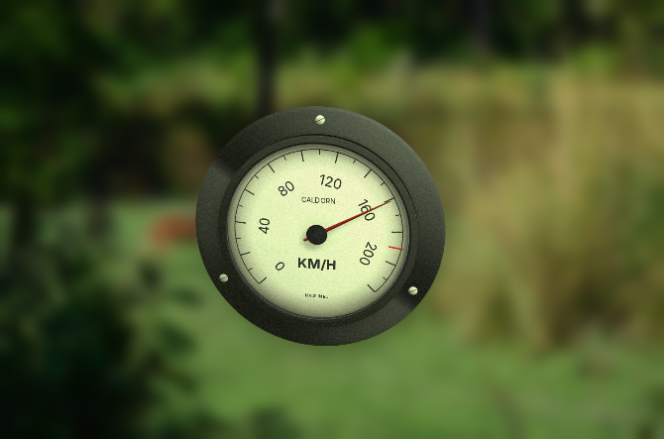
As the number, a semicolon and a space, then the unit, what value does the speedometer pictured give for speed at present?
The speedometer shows 160; km/h
